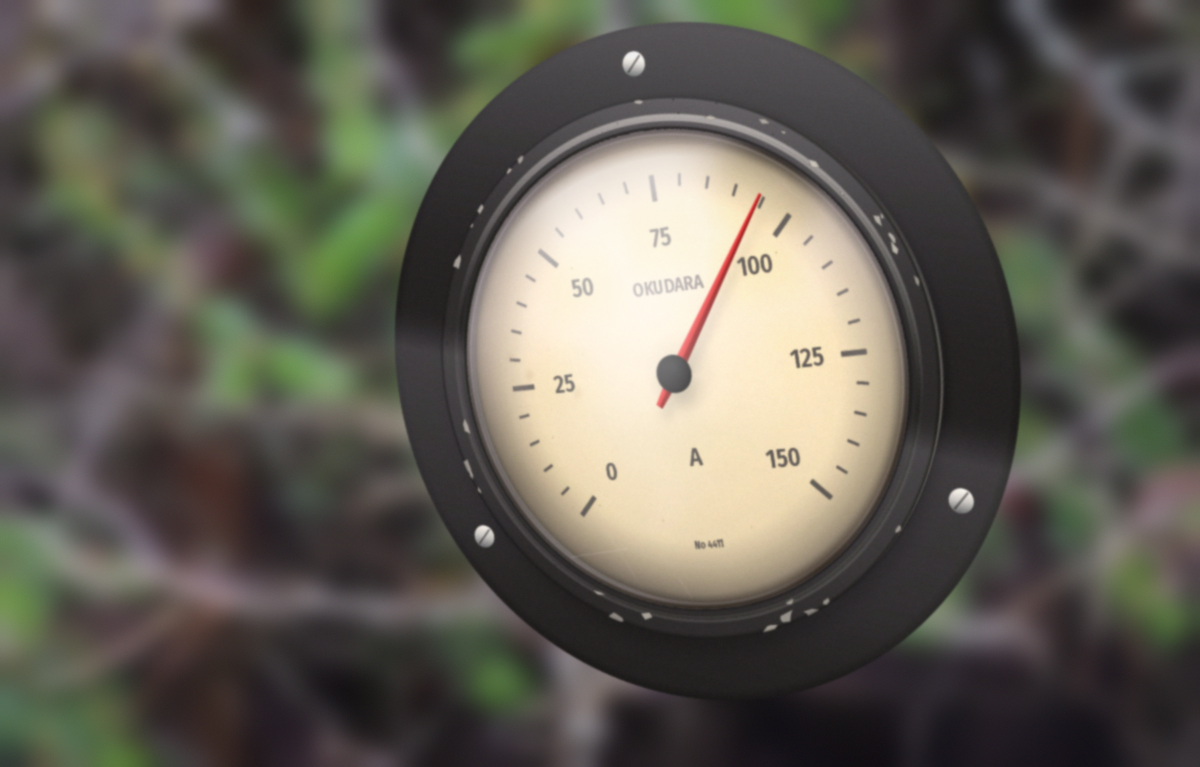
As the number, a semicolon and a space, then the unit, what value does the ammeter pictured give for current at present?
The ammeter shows 95; A
